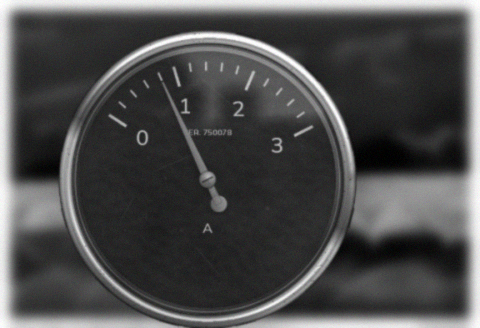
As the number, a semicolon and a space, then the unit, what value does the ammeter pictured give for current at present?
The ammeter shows 0.8; A
